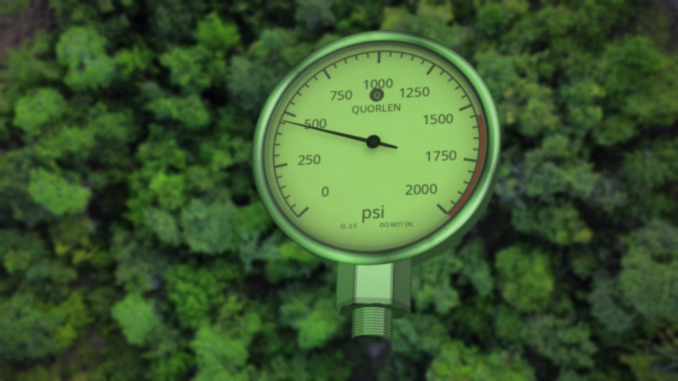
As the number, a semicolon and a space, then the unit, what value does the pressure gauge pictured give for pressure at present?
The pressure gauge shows 450; psi
